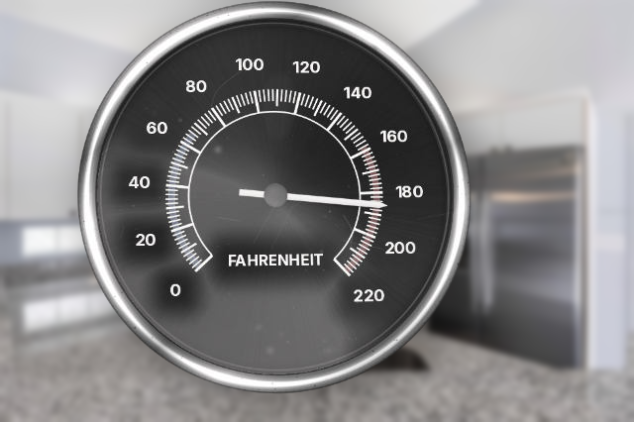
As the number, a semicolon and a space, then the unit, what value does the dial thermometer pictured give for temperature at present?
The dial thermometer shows 186; °F
